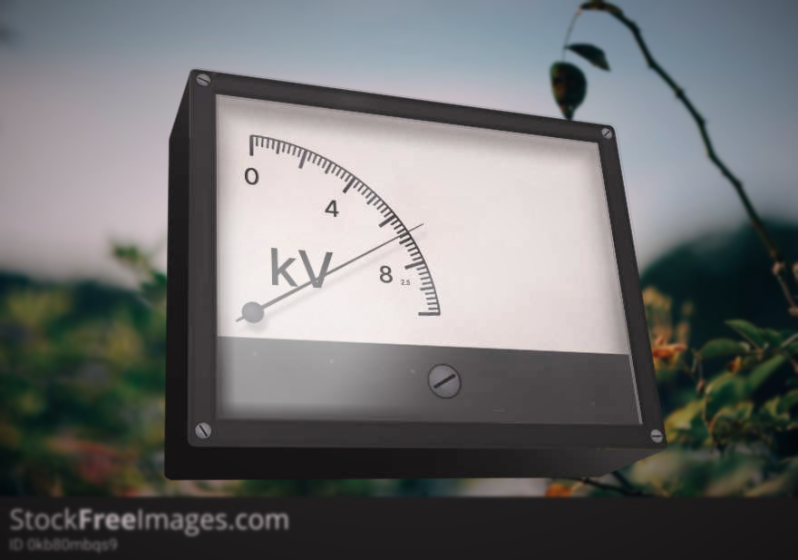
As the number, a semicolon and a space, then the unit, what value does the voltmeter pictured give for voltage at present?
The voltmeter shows 6.8; kV
